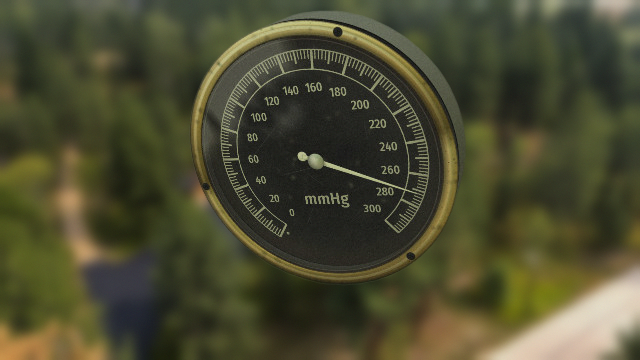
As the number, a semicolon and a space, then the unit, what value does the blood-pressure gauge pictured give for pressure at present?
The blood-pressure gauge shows 270; mmHg
